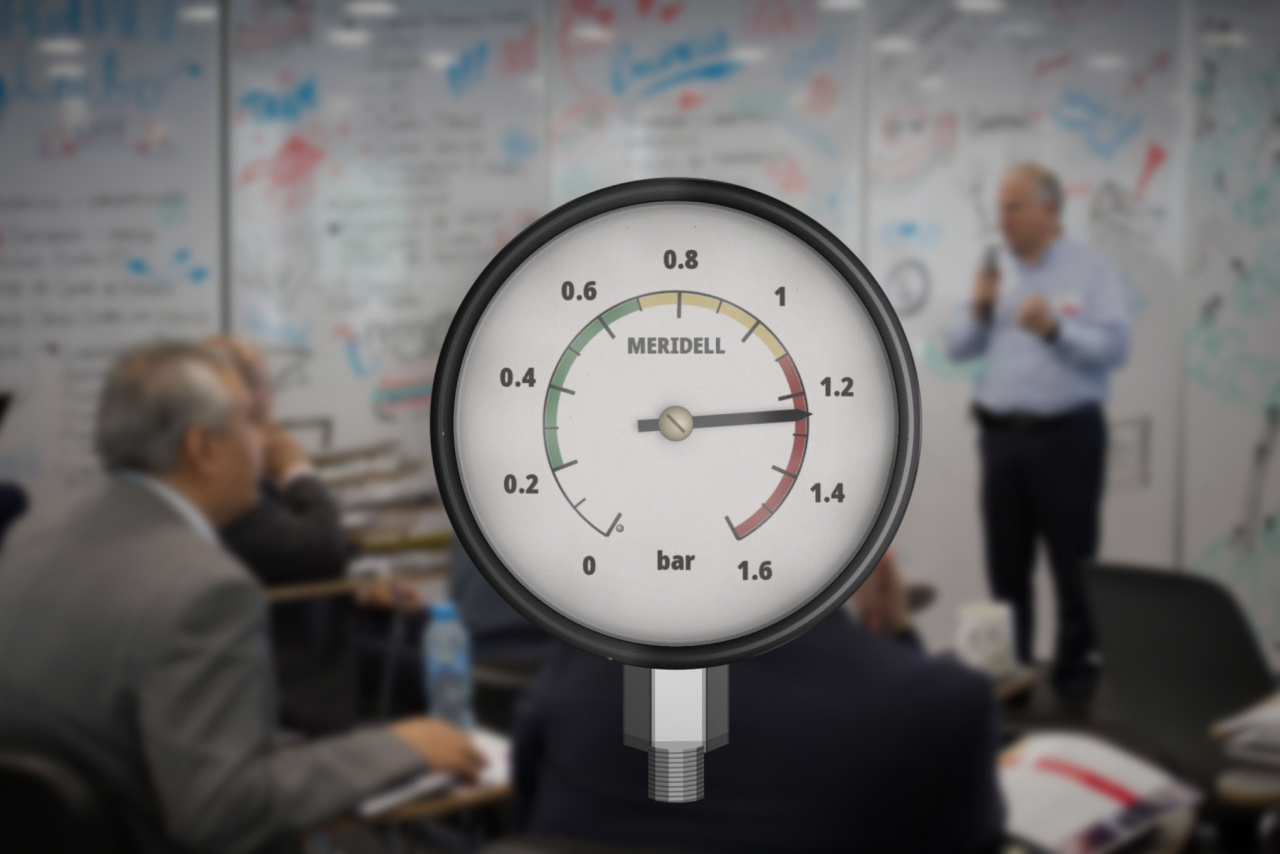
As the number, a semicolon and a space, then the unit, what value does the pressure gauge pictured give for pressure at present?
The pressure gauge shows 1.25; bar
